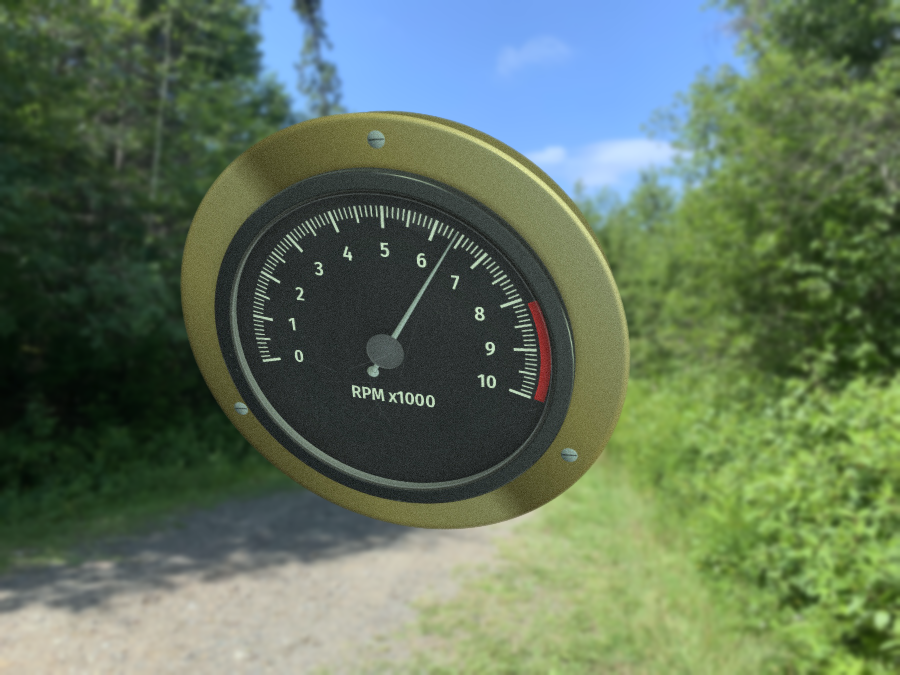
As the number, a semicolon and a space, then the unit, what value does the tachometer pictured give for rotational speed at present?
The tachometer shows 6400; rpm
